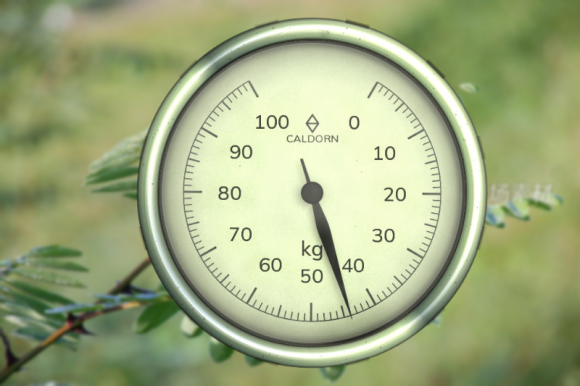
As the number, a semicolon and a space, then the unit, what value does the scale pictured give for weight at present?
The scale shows 44; kg
